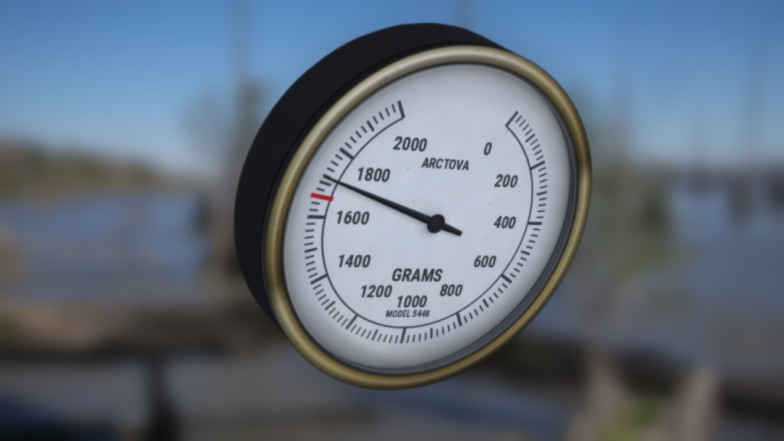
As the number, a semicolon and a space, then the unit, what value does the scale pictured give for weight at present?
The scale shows 1720; g
